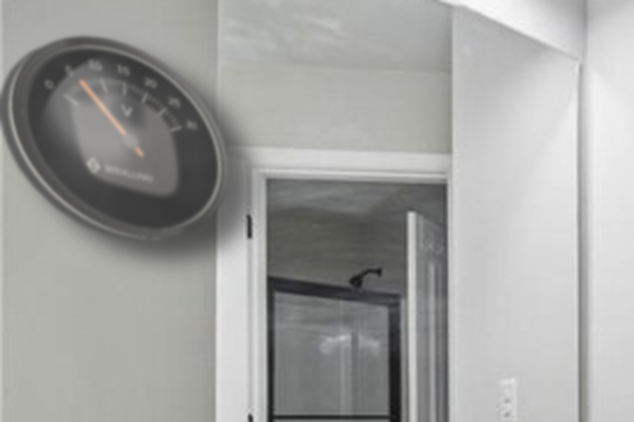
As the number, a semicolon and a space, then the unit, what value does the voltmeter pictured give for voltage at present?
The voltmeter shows 5; V
